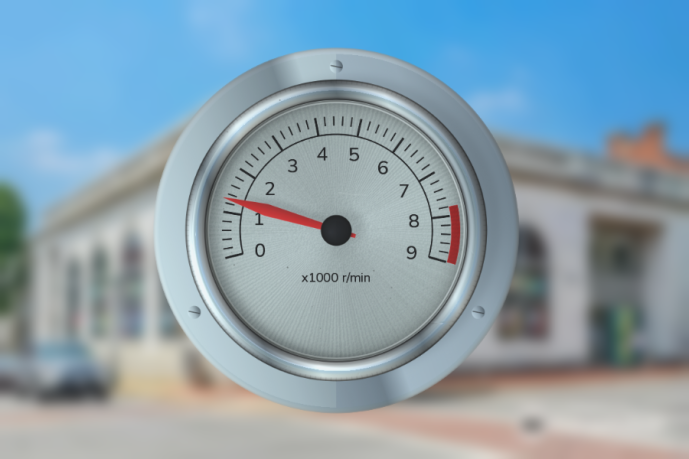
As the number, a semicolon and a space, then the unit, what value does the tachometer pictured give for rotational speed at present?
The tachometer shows 1300; rpm
